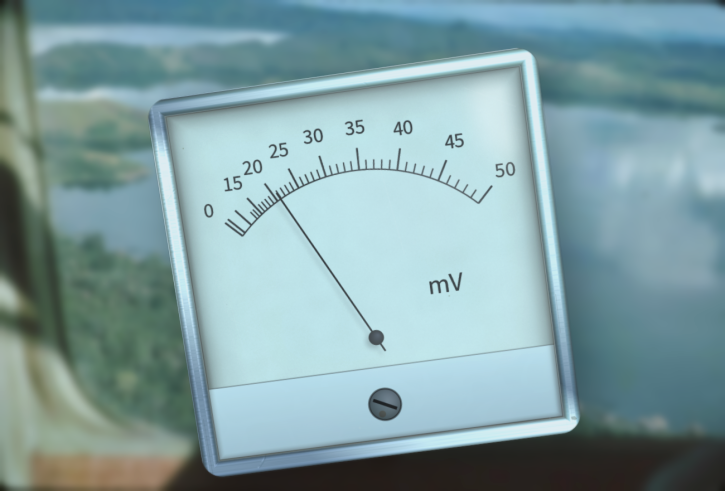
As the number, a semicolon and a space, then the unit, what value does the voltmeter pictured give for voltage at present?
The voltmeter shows 21; mV
